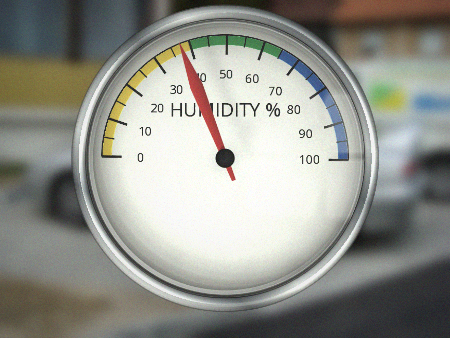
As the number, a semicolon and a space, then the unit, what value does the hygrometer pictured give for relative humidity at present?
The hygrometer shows 37.5; %
